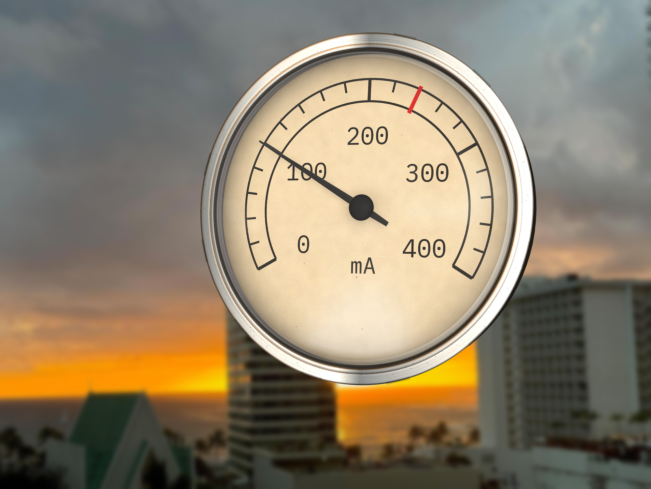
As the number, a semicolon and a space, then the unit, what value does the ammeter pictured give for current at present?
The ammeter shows 100; mA
